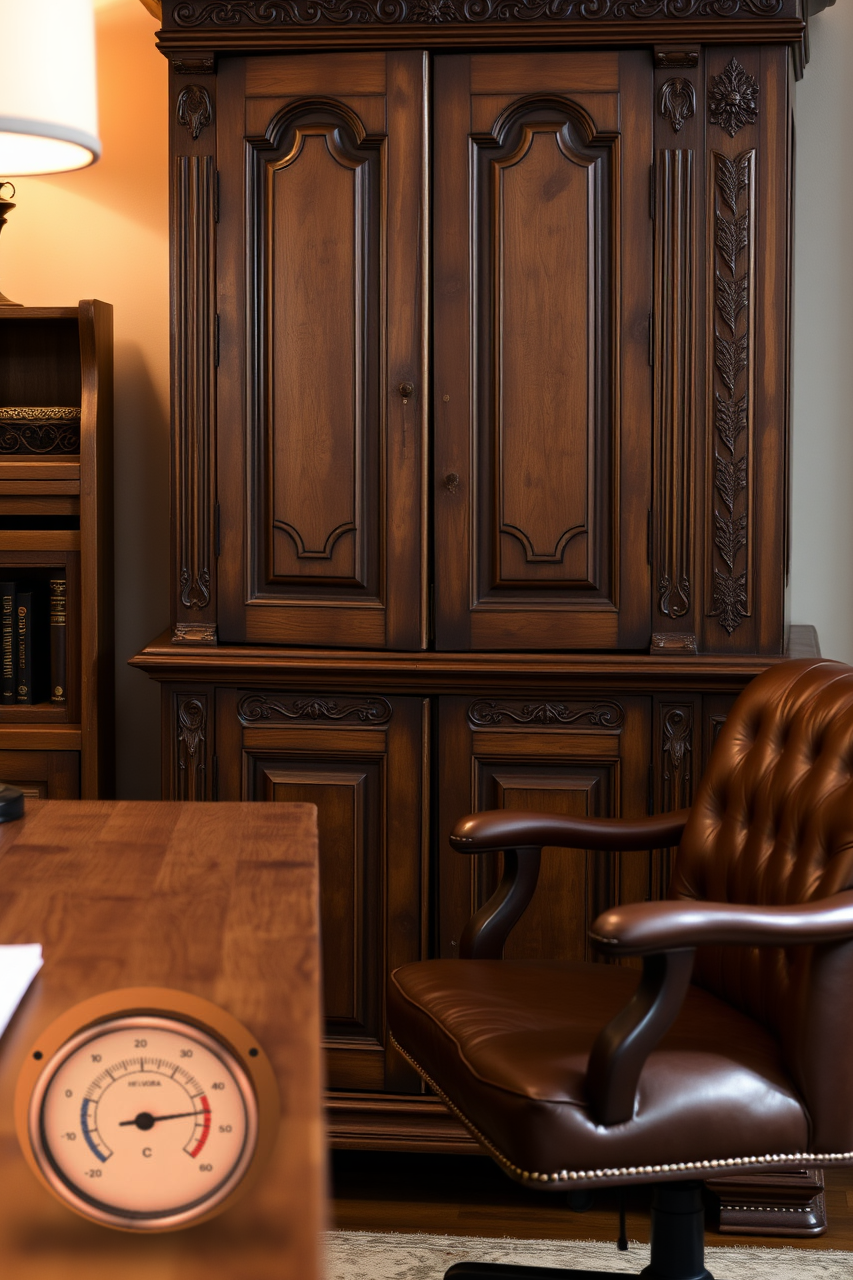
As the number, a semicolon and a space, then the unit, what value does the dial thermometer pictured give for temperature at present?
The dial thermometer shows 45; °C
